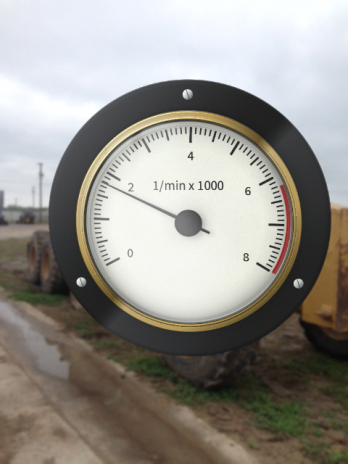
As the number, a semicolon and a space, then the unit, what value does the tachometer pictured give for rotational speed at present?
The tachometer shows 1800; rpm
